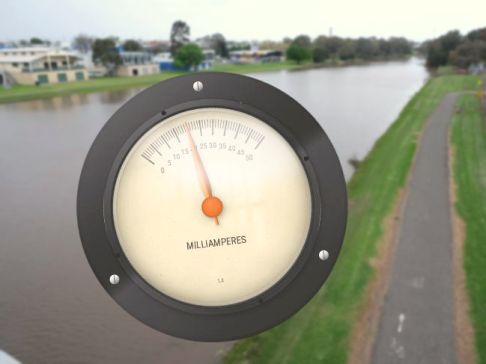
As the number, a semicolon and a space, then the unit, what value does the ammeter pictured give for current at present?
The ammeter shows 20; mA
